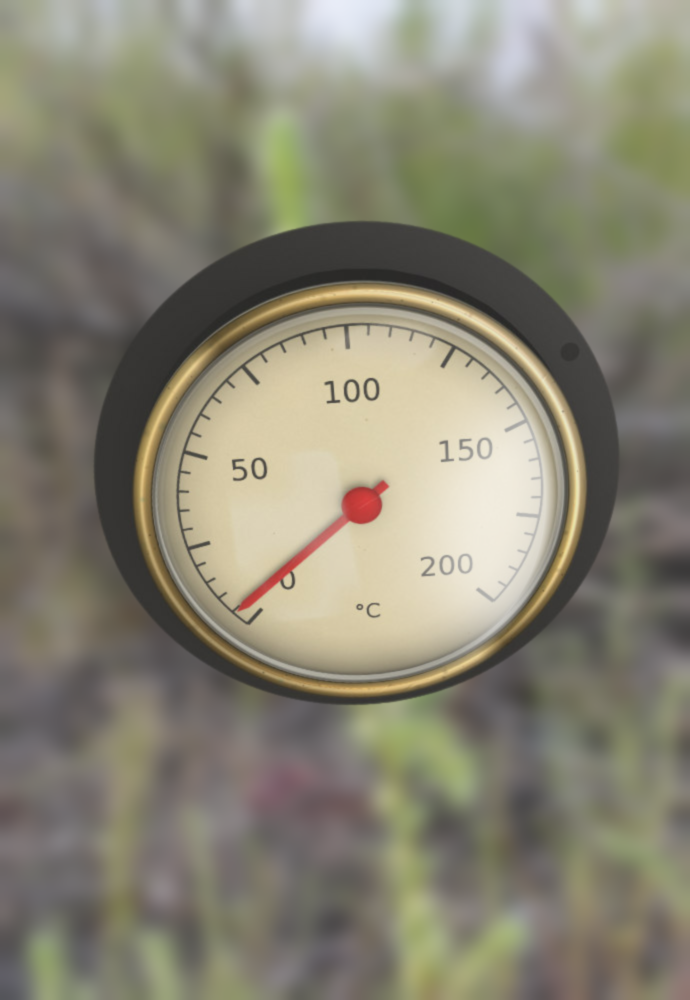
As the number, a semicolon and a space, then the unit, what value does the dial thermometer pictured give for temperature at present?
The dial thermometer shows 5; °C
